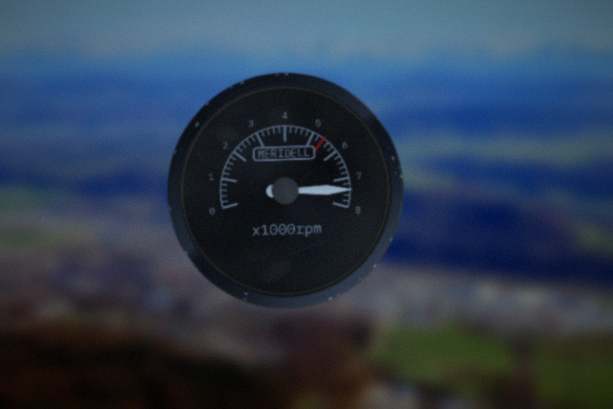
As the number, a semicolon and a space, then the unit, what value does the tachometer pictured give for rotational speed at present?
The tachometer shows 7400; rpm
